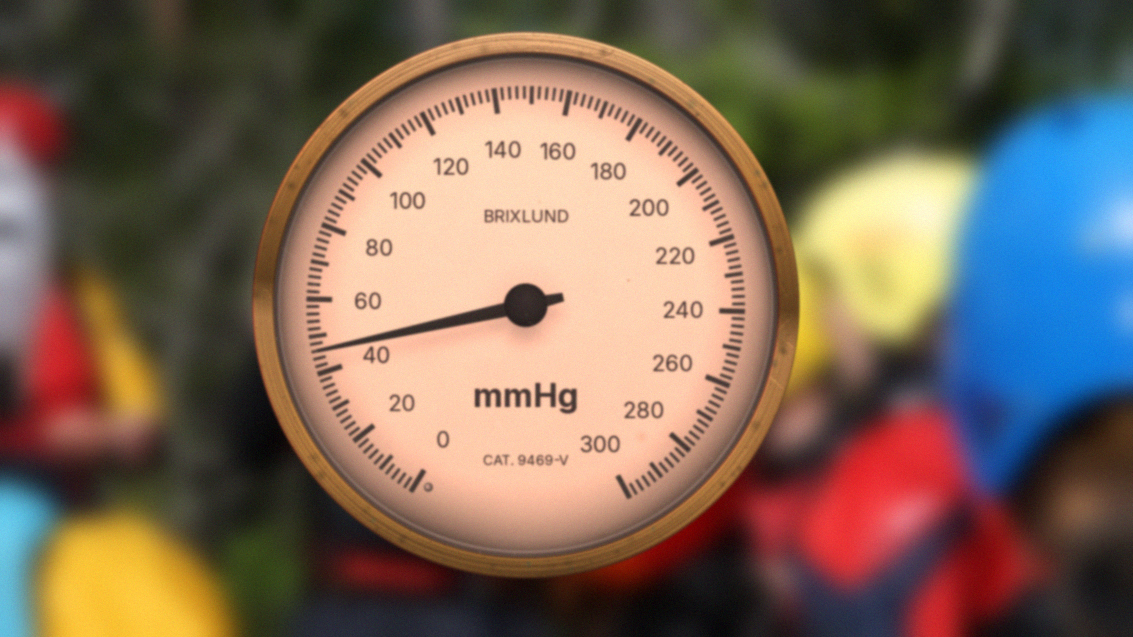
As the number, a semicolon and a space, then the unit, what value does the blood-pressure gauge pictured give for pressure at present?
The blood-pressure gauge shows 46; mmHg
